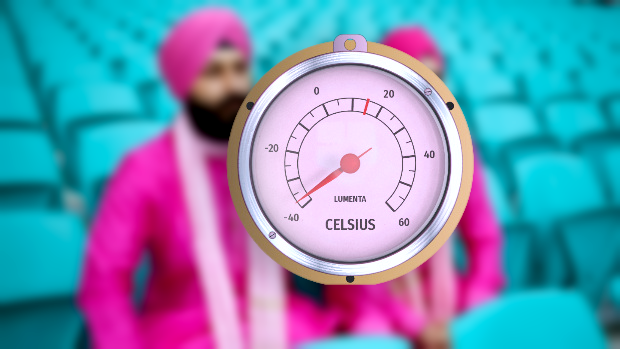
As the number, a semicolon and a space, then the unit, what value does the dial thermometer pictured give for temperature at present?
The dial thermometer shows -37.5; °C
